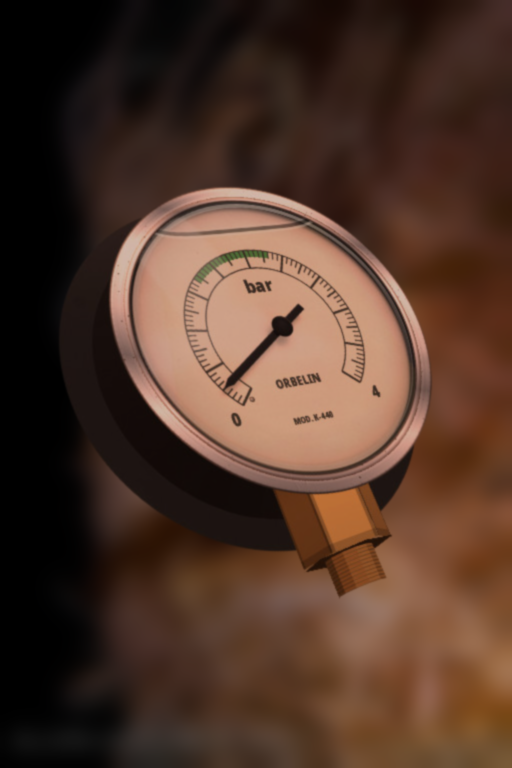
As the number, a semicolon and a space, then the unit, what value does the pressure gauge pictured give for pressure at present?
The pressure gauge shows 0.2; bar
